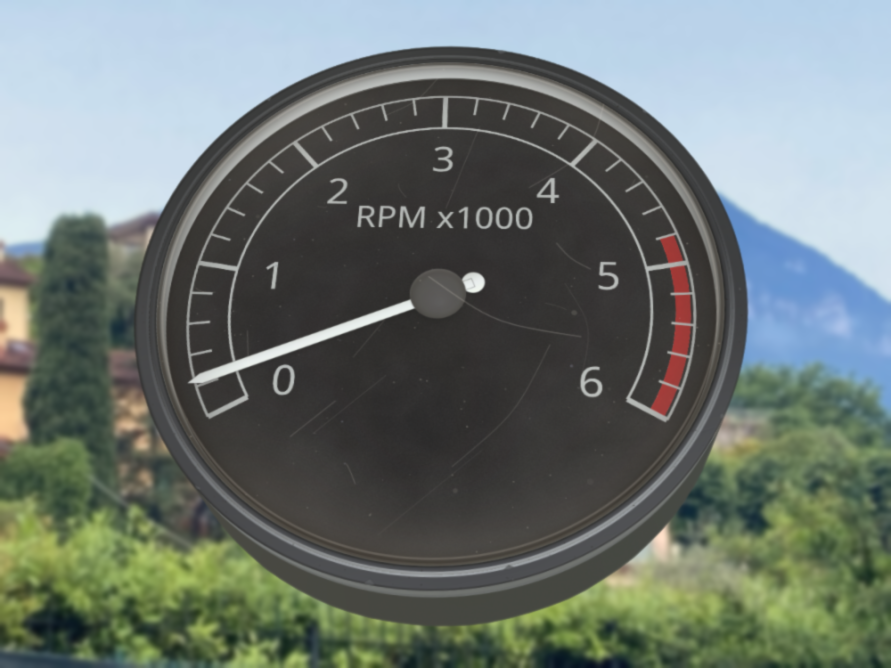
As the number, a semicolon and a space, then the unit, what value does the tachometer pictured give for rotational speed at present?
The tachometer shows 200; rpm
